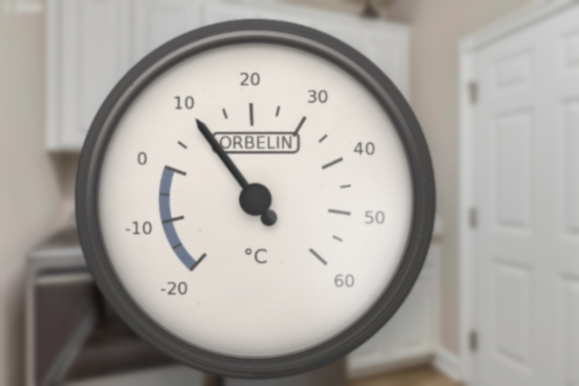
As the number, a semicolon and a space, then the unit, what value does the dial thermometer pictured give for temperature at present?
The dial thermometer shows 10; °C
